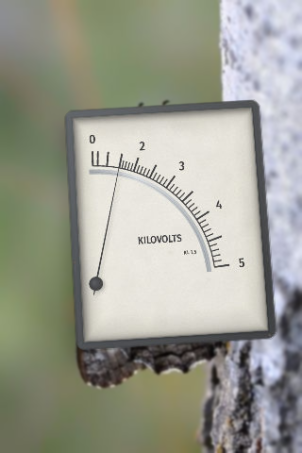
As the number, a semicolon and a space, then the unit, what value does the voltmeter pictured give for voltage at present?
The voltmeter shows 1.5; kV
